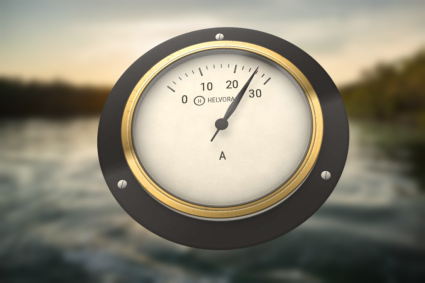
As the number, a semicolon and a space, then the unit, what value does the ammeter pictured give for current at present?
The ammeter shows 26; A
